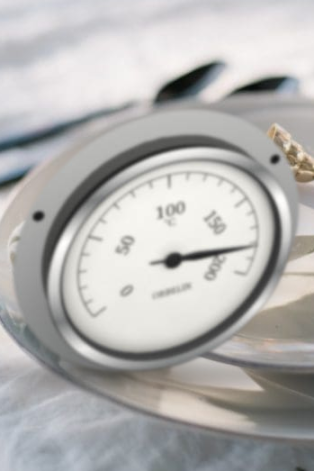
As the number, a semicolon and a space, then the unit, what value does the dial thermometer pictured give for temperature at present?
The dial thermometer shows 180; °C
